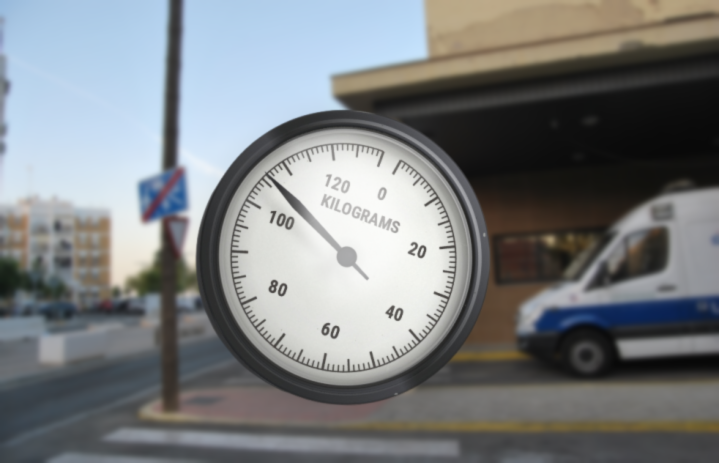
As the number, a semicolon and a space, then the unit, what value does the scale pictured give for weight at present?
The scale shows 106; kg
